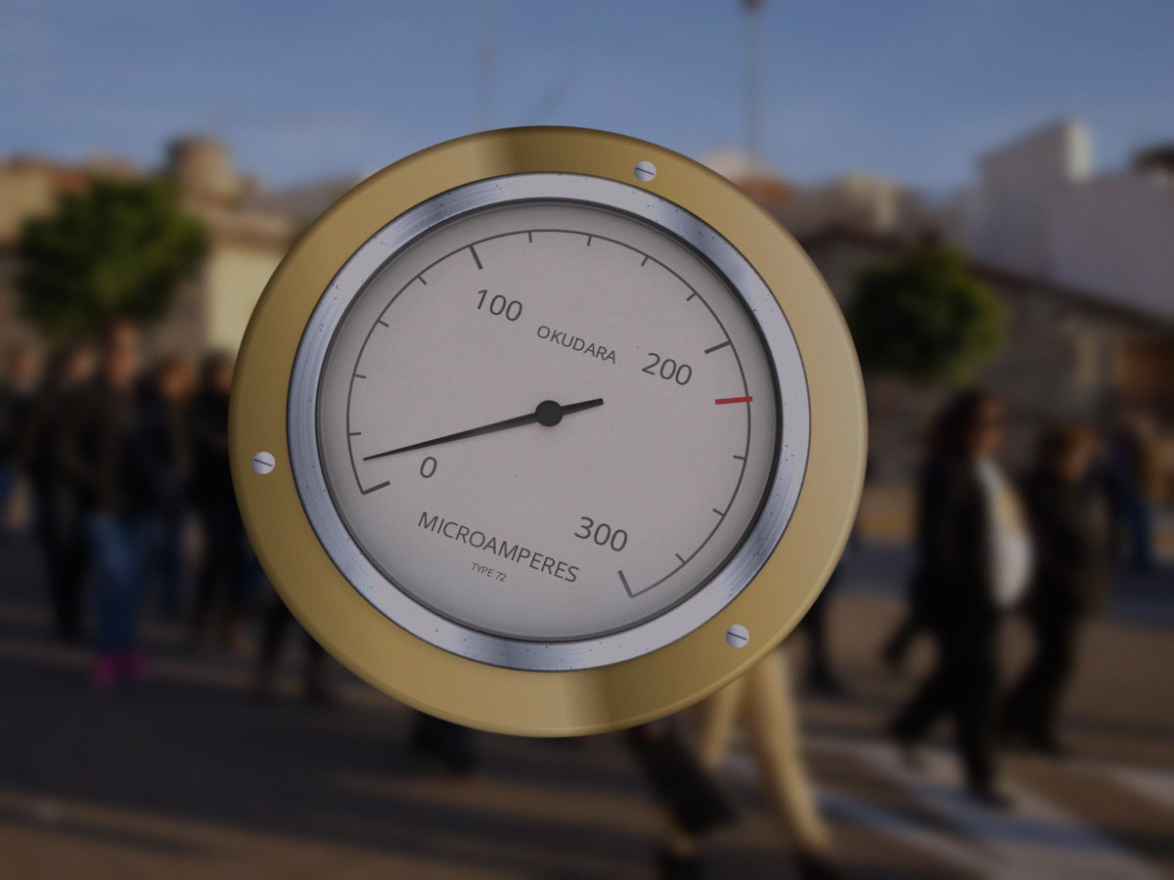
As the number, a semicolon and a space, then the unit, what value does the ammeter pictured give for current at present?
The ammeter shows 10; µA
